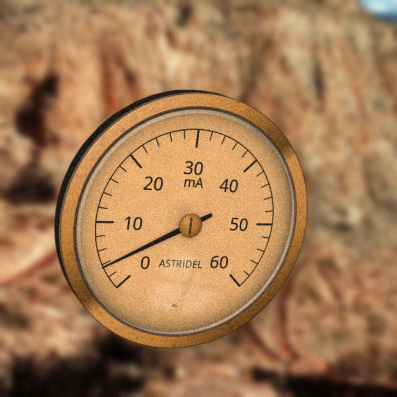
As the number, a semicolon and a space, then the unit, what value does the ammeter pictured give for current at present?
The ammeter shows 4; mA
